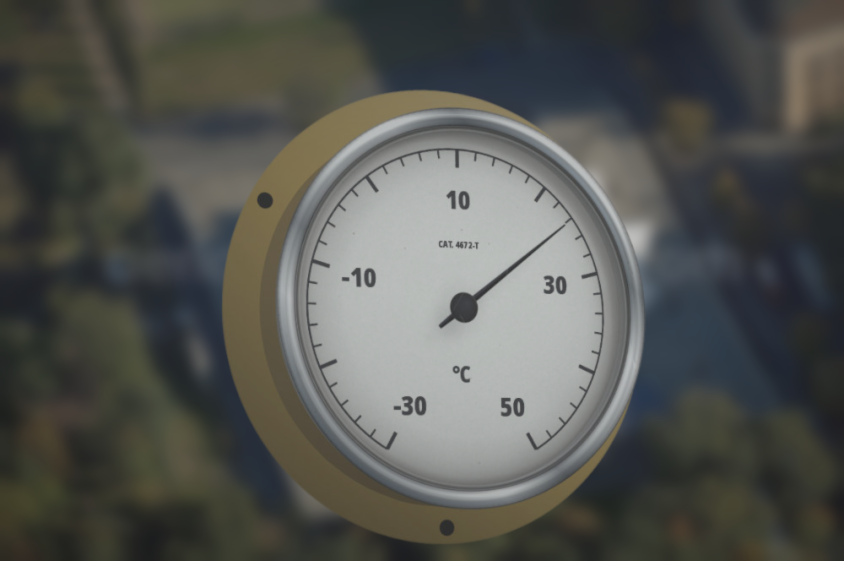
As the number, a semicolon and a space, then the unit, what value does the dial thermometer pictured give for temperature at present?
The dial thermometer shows 24; °C
